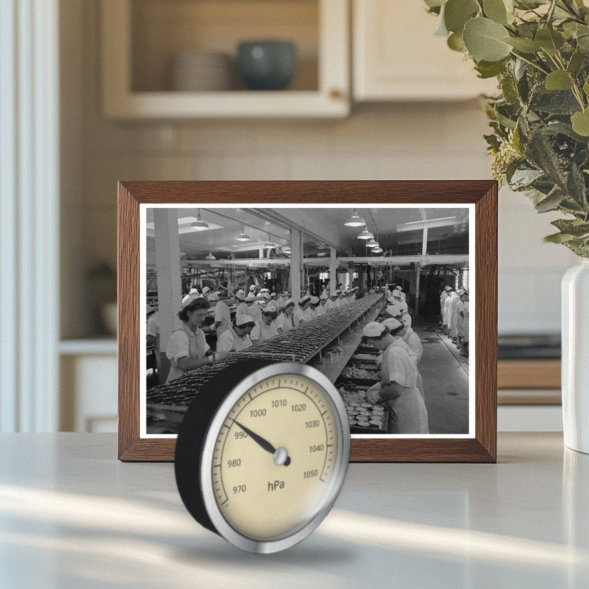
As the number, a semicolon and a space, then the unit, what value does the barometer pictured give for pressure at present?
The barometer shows 992; hPa
